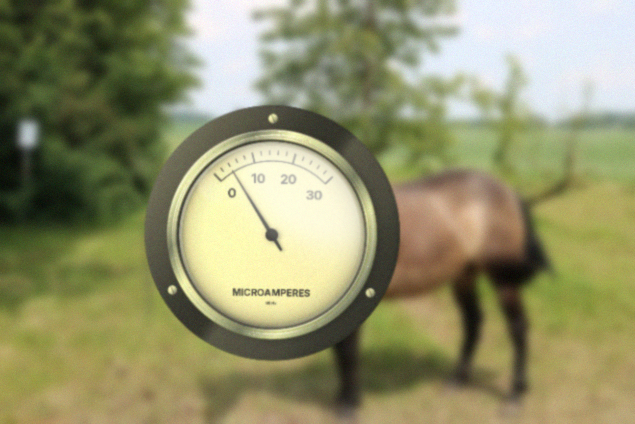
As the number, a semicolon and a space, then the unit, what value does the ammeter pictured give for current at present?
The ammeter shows 4; µA
